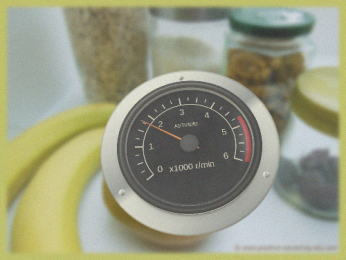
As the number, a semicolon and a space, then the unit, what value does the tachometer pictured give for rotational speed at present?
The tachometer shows 1750; rpm
